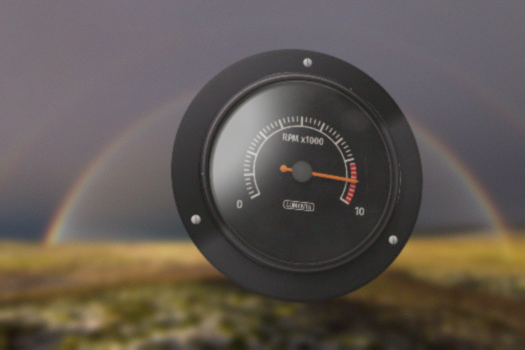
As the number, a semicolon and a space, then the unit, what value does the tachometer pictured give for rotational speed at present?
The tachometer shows 9000; rpm
